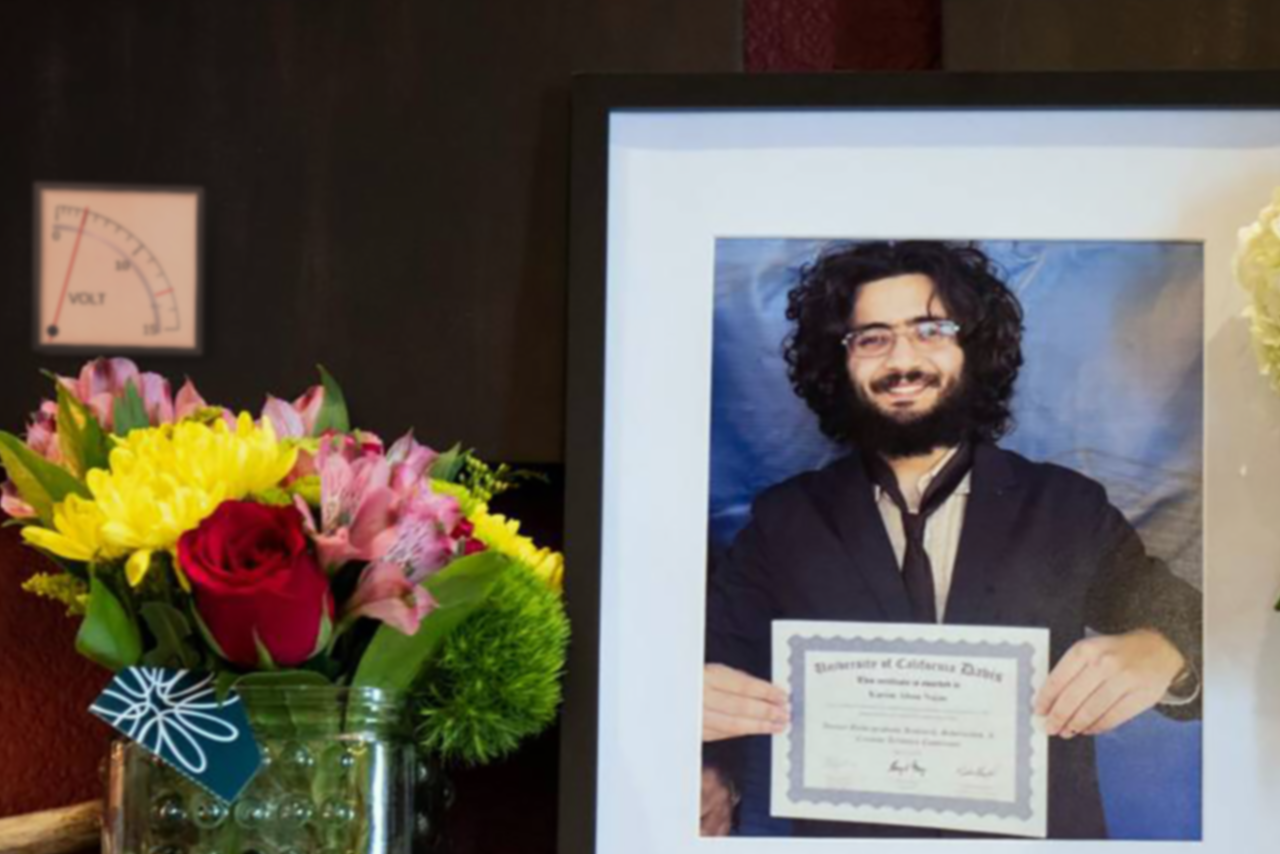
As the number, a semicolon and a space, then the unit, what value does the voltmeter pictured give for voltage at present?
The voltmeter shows 5; V
